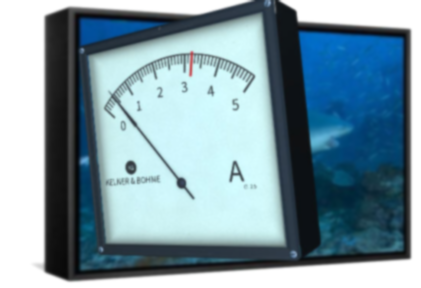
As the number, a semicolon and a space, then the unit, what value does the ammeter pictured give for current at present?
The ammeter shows 0.5; A
